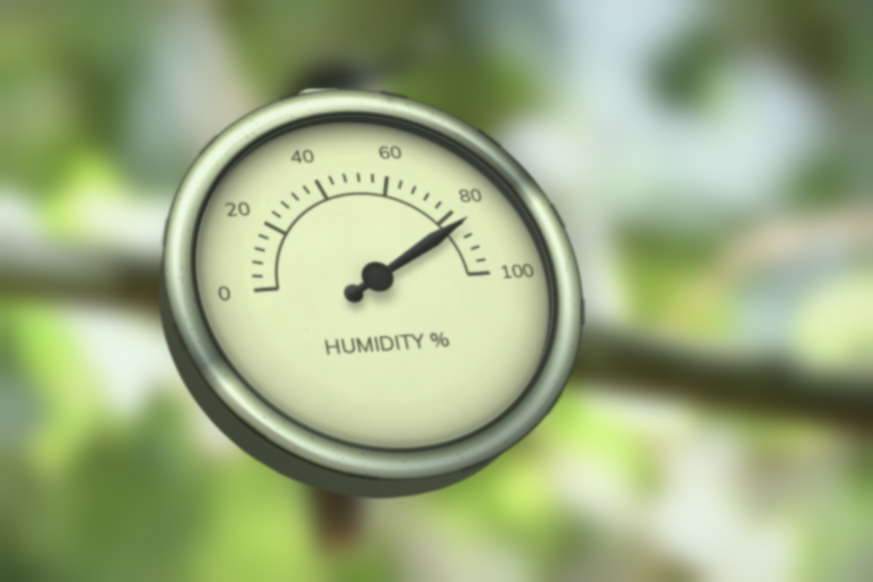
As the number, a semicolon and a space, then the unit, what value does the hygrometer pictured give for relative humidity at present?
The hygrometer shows 84; %
